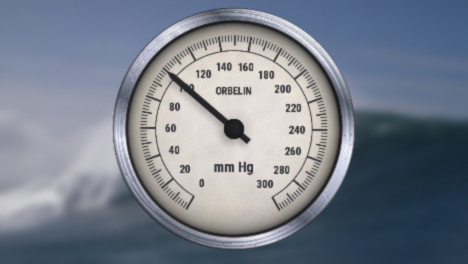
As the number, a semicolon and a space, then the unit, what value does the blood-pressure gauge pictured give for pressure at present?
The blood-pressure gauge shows 100; mmHg
